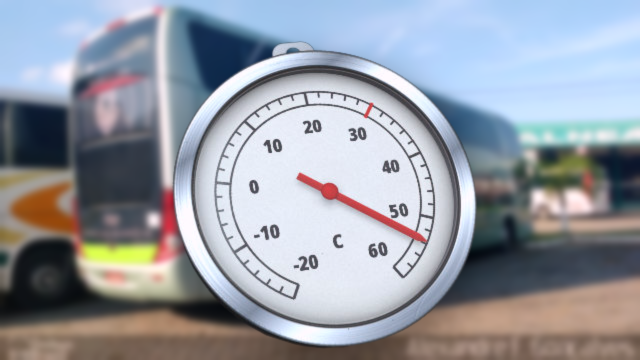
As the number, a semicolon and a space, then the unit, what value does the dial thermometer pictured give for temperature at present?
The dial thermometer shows 54; °C
